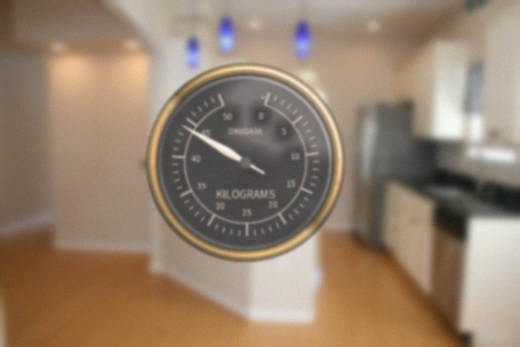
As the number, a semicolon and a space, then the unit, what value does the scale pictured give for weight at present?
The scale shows 44; kg
